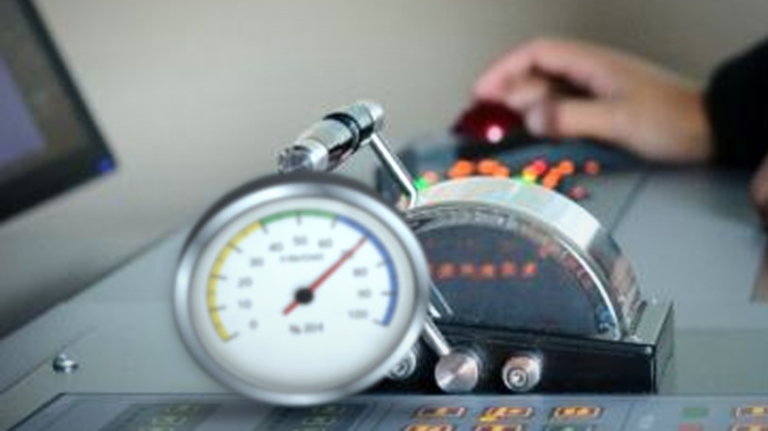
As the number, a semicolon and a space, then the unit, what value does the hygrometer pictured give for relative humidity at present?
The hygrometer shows 70; %
